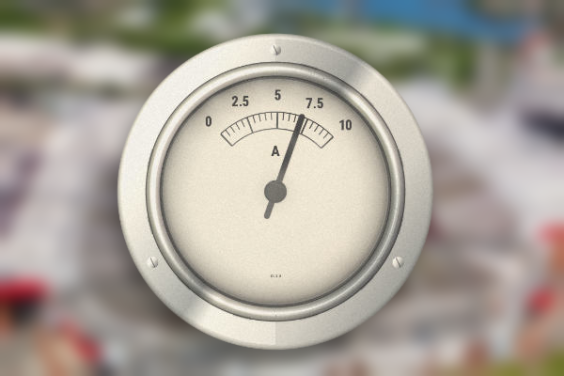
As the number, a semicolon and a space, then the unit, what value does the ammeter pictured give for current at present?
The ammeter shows 7; A
